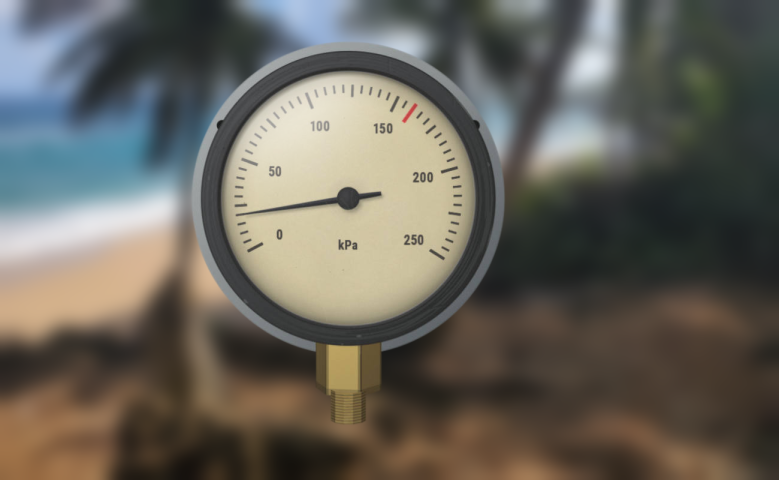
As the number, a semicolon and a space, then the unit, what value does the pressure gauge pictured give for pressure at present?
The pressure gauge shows 20; kPa
